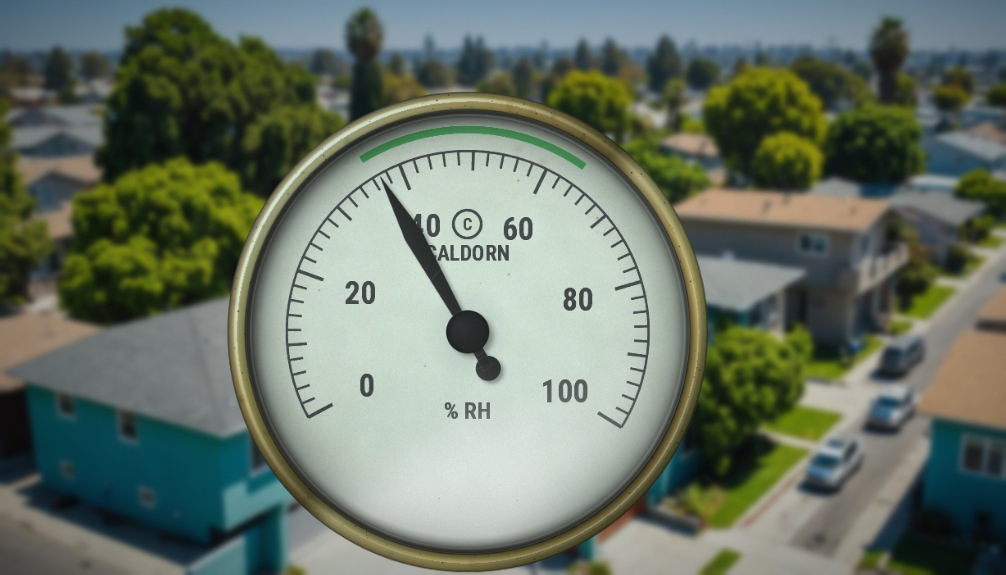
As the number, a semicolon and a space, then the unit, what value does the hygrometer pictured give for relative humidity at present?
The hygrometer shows 37; %
